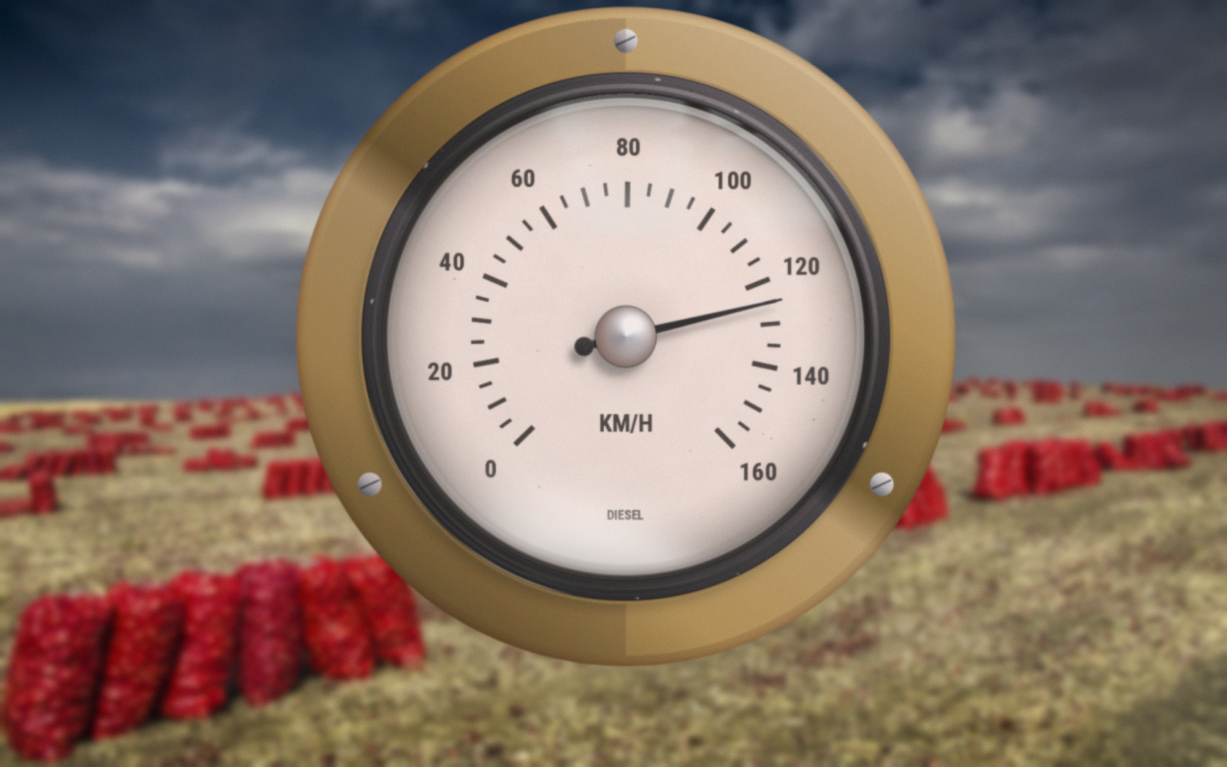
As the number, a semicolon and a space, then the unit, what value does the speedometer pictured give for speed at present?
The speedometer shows 125; km/h
